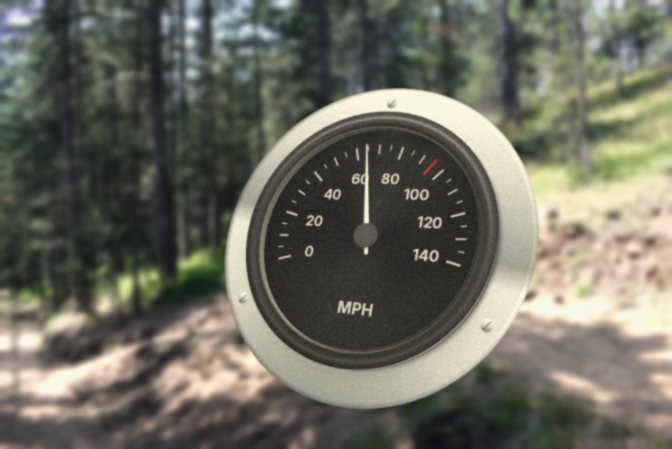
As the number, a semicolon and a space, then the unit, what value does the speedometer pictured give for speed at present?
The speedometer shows 65; mph
